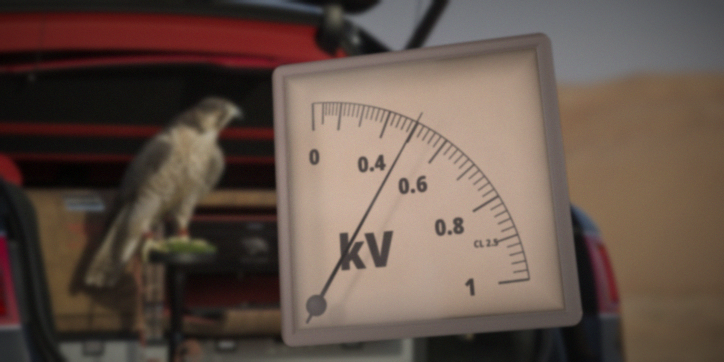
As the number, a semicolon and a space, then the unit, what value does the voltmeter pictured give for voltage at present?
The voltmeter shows 0.5; kV
